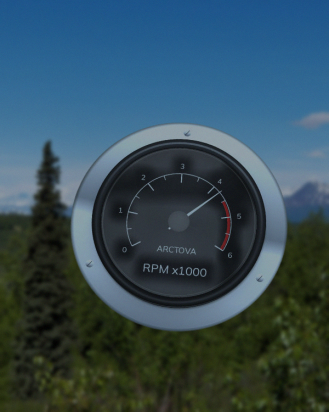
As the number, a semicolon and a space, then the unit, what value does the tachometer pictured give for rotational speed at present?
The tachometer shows 4250; rpm
